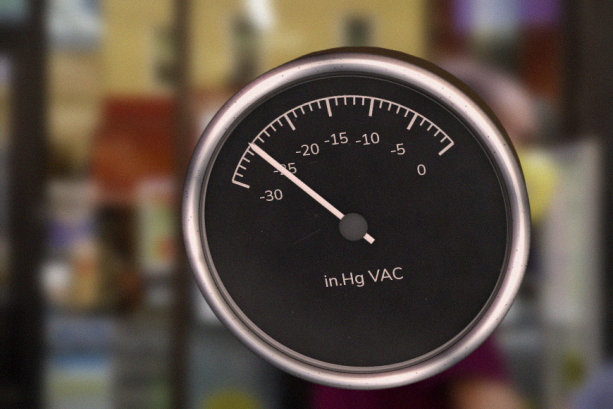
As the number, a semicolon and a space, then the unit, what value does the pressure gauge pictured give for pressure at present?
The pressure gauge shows -25; inHg
